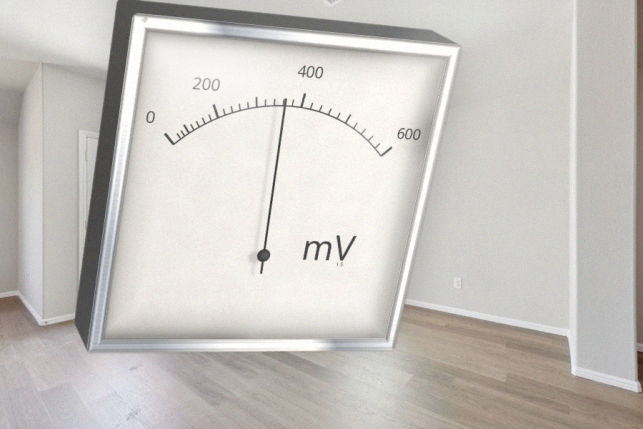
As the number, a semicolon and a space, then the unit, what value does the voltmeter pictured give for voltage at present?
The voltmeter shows 360; mV
